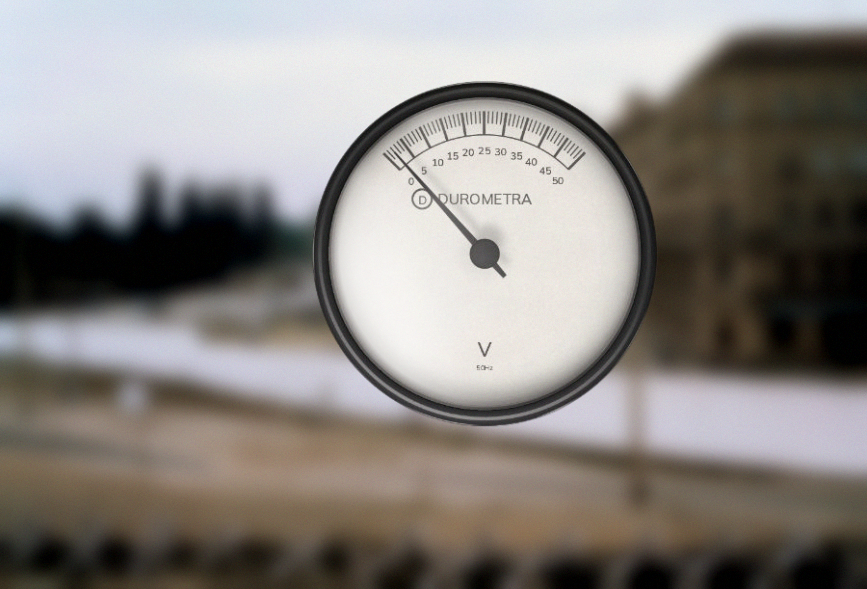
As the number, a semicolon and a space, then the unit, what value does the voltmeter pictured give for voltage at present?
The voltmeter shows 2; V
